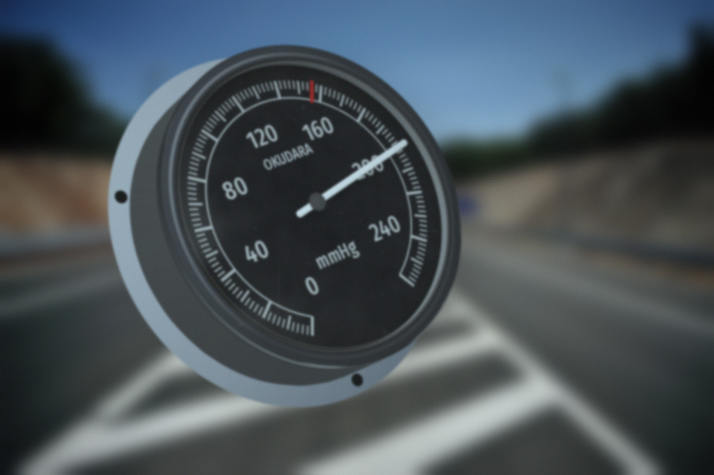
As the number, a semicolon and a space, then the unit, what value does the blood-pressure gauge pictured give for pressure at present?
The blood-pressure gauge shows 200; mmHg
